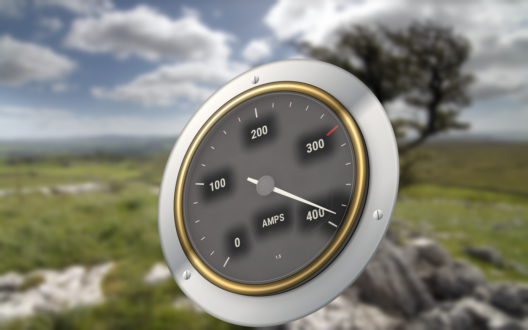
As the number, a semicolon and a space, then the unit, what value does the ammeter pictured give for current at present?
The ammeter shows 390; A
